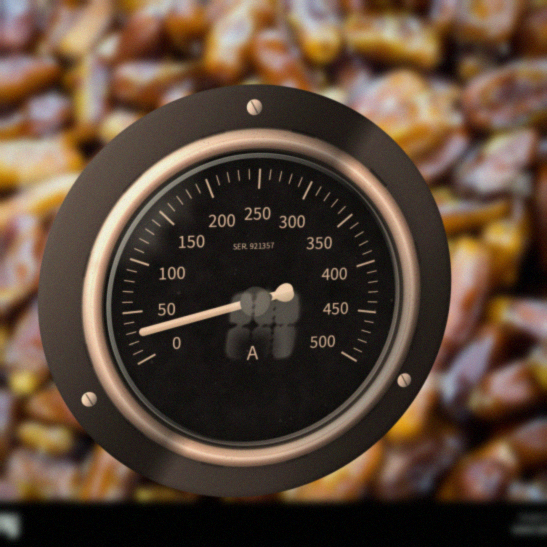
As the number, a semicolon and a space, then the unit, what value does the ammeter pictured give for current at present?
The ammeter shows 30; A
